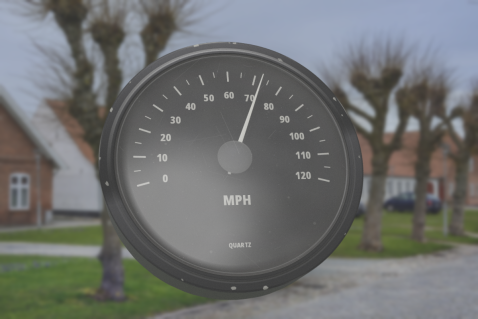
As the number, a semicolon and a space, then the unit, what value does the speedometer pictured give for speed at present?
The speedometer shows 72.5; mph
